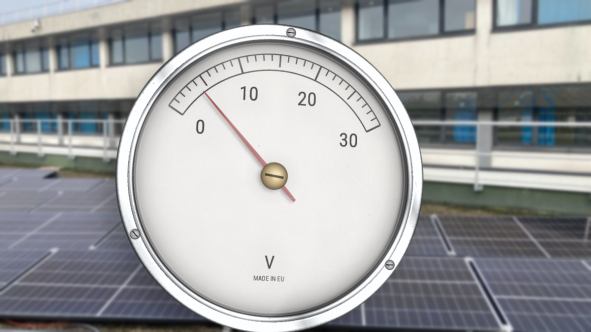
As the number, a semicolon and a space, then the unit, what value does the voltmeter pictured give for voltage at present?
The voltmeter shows 4; V
